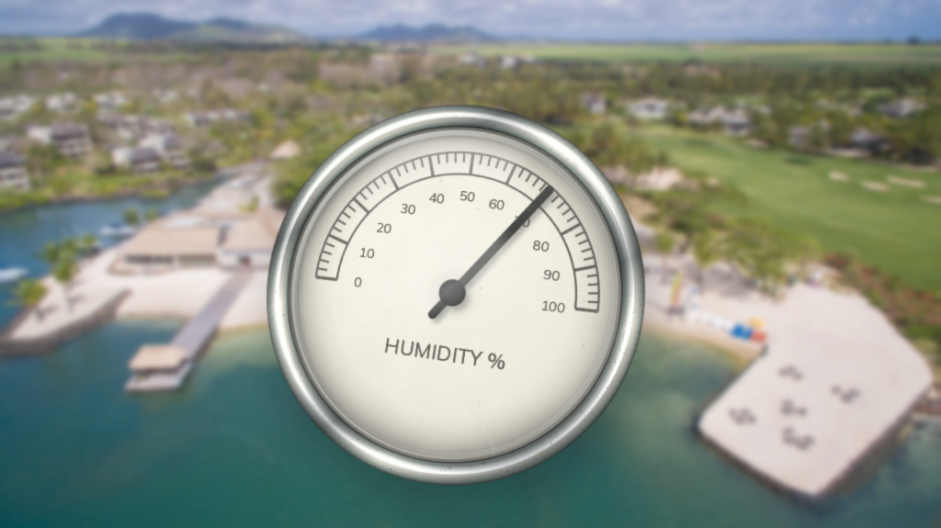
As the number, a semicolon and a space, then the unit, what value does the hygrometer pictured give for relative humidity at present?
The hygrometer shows 70; %
